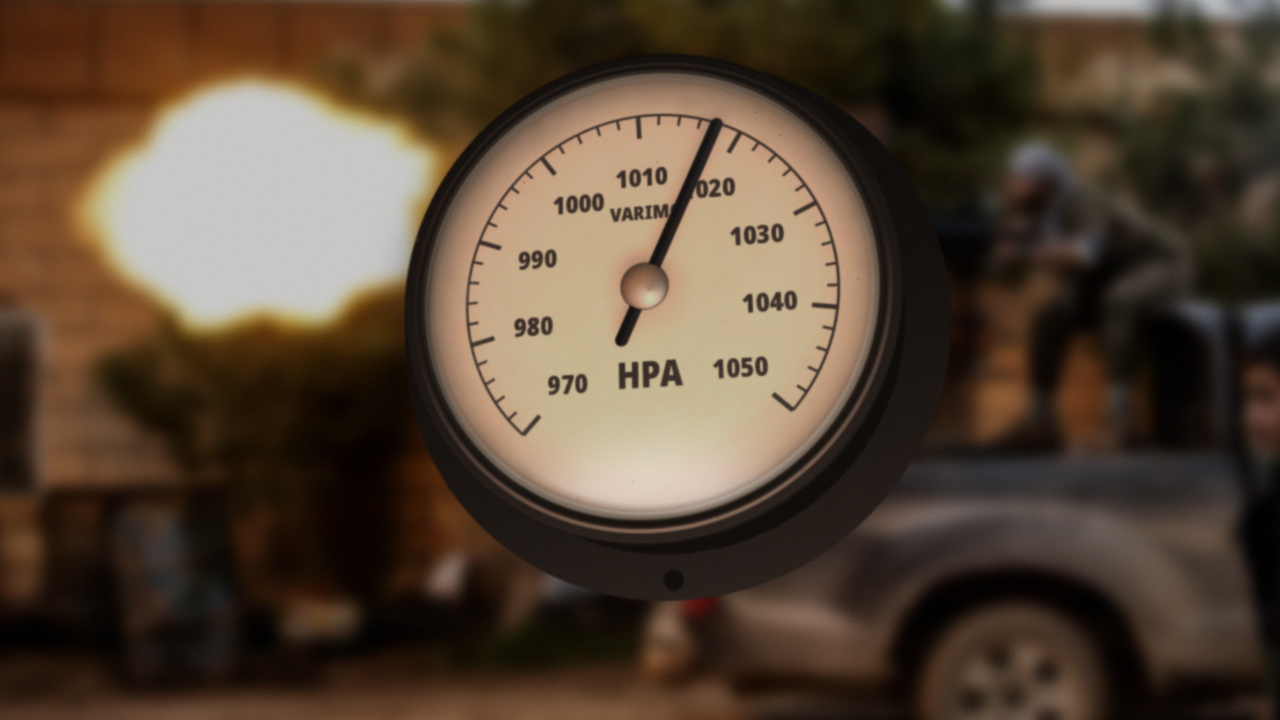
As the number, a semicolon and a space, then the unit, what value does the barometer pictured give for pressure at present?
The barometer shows 1018; hPa
